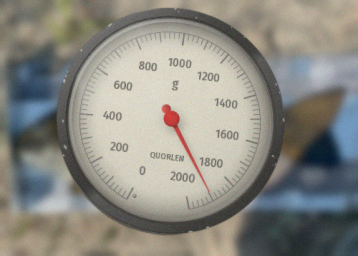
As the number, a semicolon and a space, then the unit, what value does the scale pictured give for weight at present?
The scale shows 1900; g
